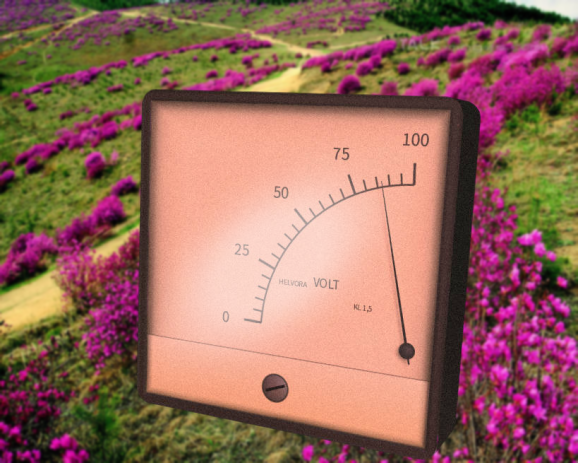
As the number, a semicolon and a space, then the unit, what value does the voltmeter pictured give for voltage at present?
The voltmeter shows 87.5; V
